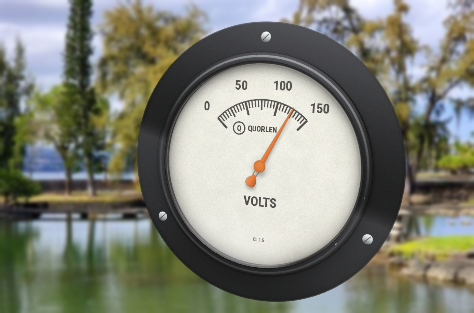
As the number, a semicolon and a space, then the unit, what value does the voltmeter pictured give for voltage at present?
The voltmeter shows 125; V
